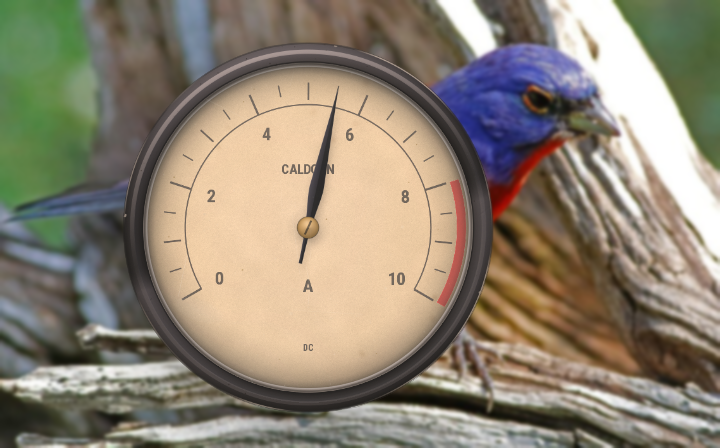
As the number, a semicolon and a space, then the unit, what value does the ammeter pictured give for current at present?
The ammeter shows 5.5; A
